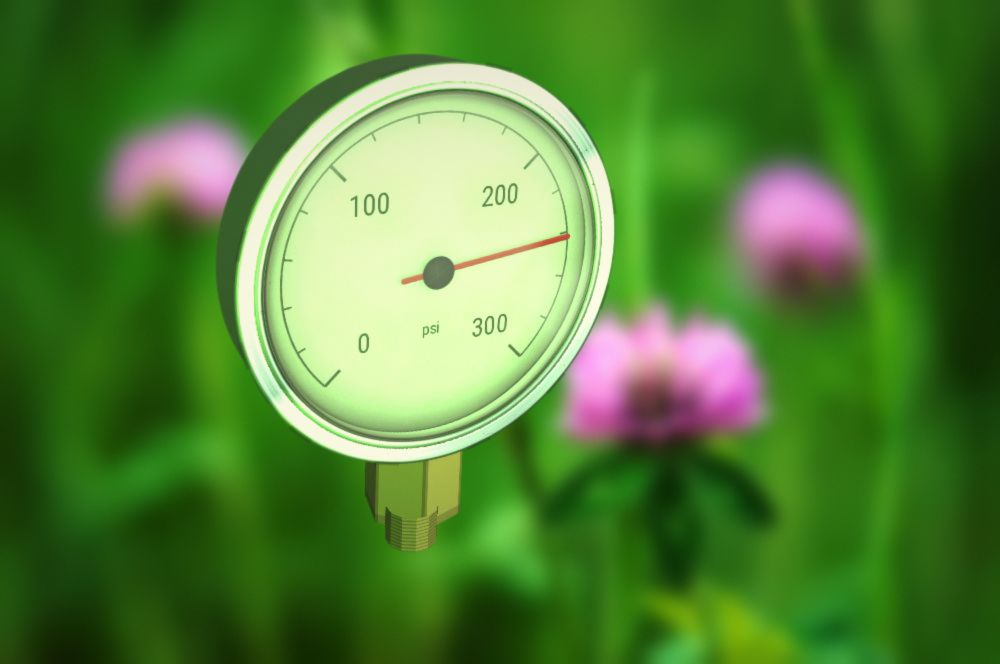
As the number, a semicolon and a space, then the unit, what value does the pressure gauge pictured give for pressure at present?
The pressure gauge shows 240; psi
